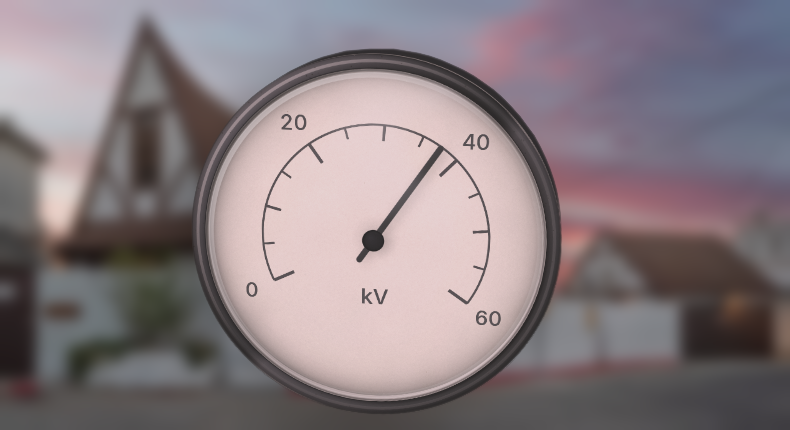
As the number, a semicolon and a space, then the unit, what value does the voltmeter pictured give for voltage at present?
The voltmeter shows 37.5; kV
